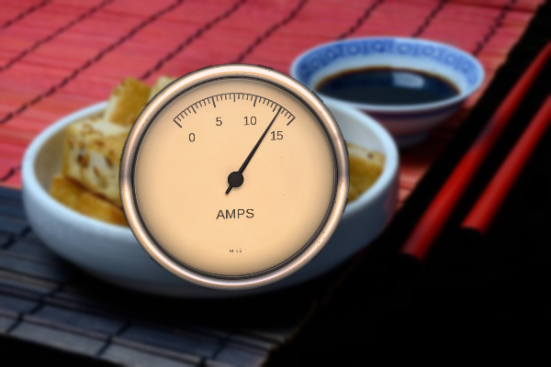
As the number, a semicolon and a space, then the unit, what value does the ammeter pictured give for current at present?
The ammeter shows 13; A
